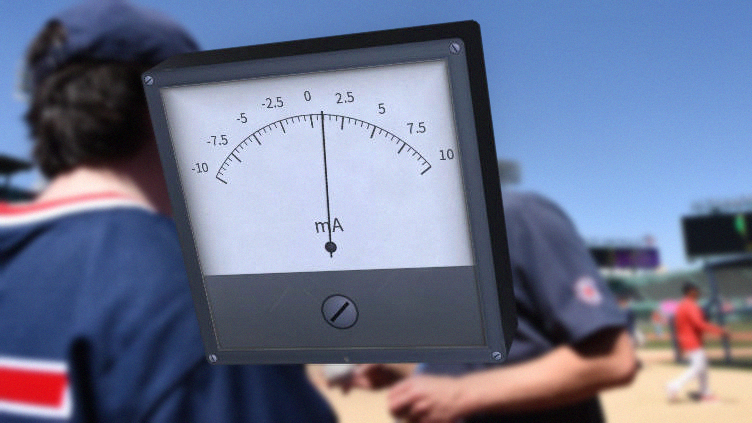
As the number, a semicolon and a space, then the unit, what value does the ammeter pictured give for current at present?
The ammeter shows 1; mA
